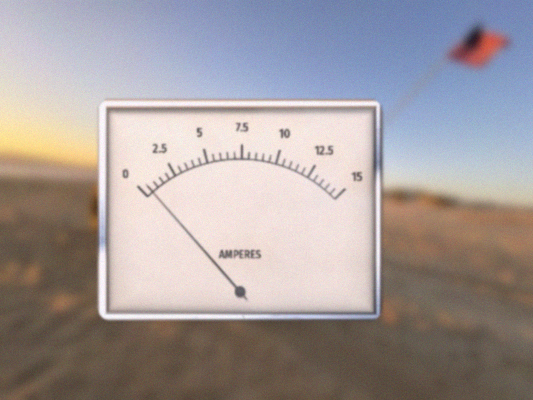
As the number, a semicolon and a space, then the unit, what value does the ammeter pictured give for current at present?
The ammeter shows 0.5; A
